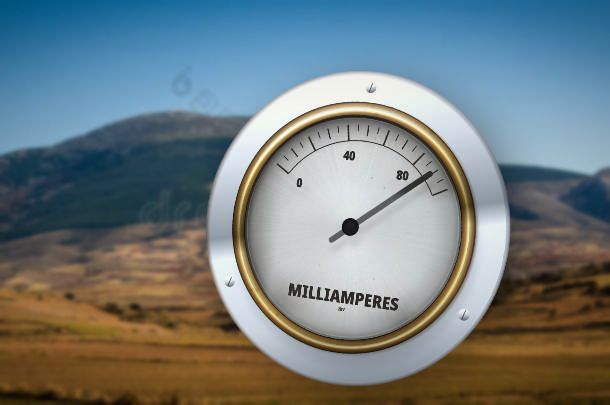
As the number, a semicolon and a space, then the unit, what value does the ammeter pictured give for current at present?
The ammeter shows 90; mA
